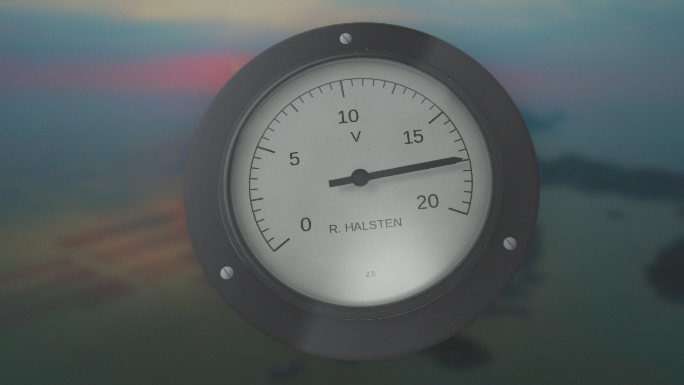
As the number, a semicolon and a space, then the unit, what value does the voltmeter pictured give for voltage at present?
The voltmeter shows 17.5; V
